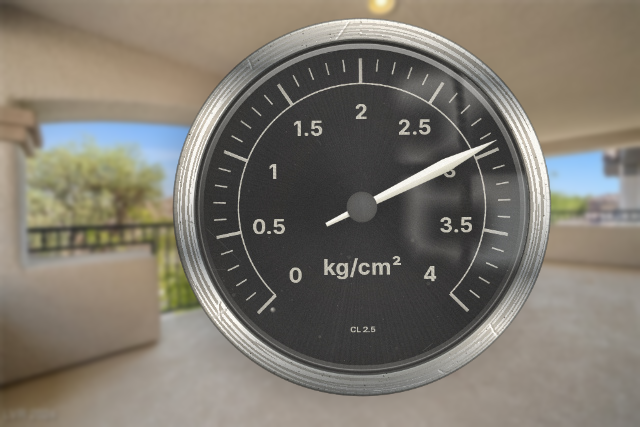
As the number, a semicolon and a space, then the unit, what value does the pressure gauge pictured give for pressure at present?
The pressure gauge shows 2.95; kg/cm²
